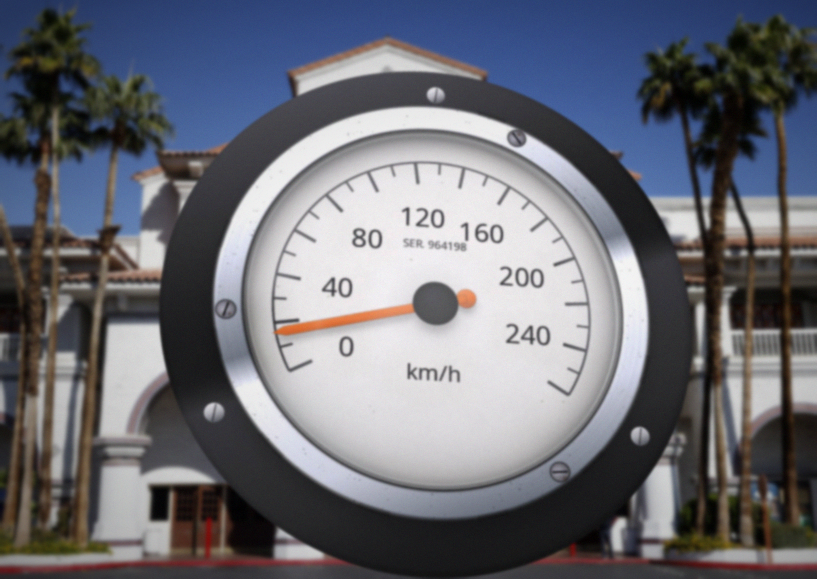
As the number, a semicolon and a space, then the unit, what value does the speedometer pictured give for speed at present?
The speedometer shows 15; km/h
